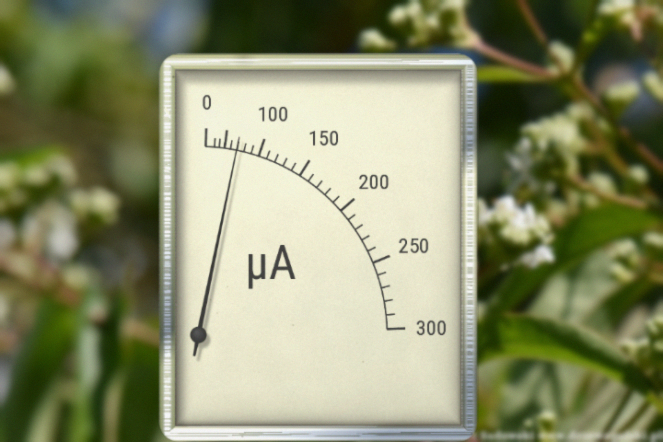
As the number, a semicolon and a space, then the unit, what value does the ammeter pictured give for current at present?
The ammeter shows 70; µA
